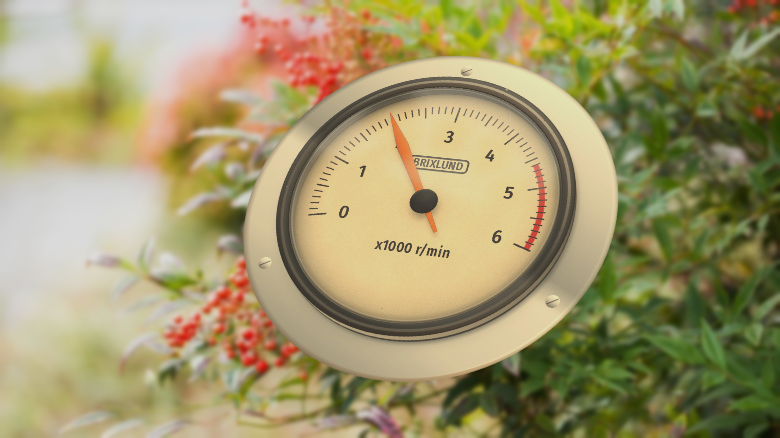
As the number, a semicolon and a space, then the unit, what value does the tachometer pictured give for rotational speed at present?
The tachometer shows 2000; rpm
